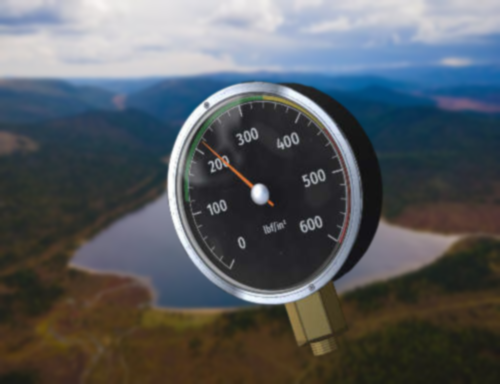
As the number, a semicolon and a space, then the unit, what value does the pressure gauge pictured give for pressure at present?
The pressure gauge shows 220; psi
